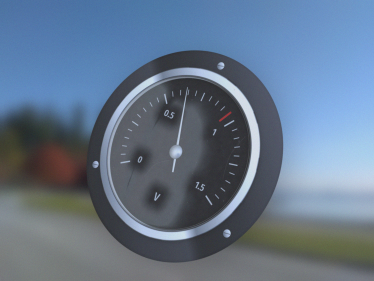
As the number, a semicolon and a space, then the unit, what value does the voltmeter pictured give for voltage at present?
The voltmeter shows 0.65; V
